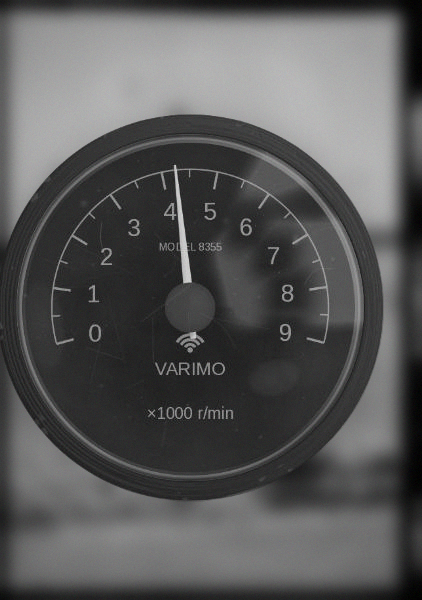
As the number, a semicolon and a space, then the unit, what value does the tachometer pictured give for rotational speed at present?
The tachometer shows 4250; rpm
